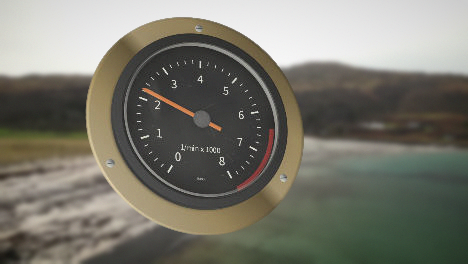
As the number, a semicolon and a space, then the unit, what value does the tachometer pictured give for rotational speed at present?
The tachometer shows 2200; rpm
